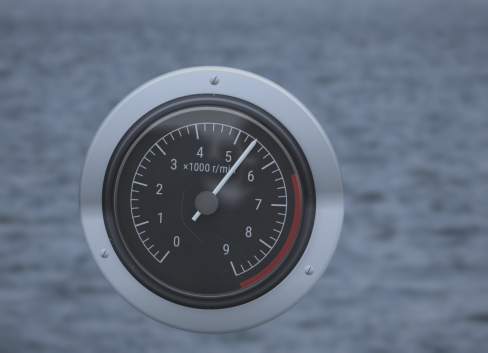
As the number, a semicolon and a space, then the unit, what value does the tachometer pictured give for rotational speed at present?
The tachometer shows 5400; rpm
